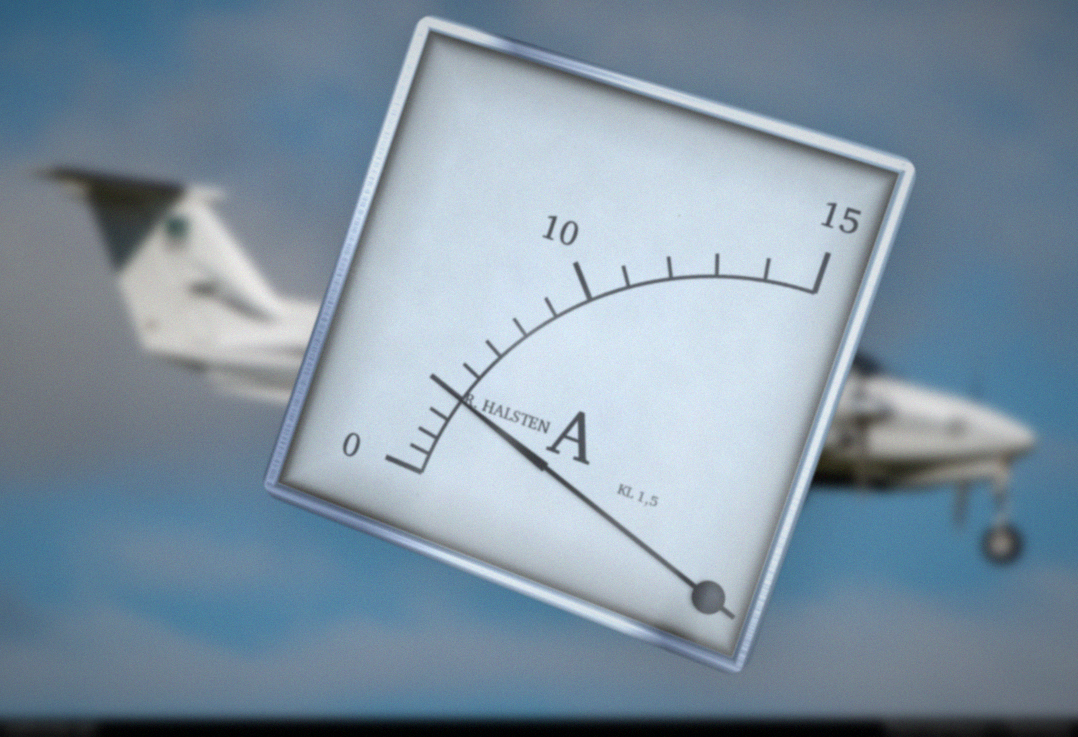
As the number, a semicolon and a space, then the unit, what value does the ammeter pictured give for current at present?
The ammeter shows 5; A
